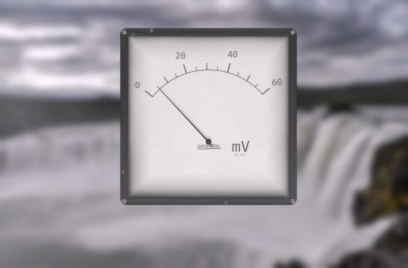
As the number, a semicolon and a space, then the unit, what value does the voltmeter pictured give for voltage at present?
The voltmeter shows 5; mV
